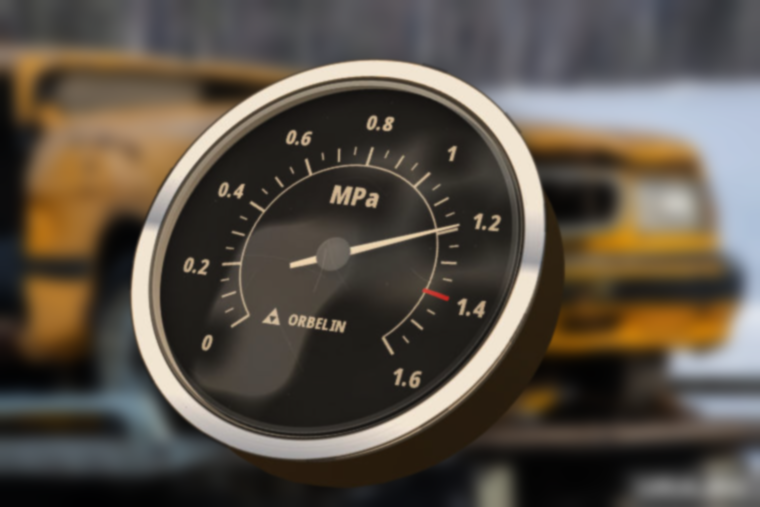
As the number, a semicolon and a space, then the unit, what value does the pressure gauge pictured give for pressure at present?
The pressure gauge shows 1.2; MPa
